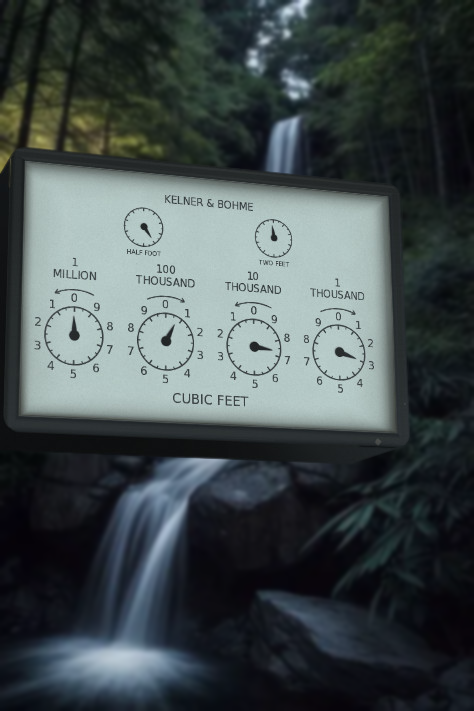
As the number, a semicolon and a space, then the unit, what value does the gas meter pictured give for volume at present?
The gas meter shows 7300; ft³
